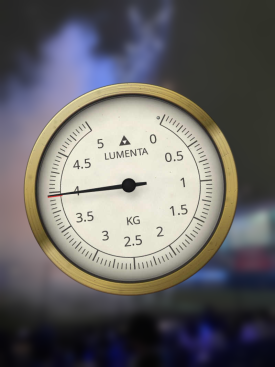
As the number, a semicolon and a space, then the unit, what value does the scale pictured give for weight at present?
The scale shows 3.95; kg
